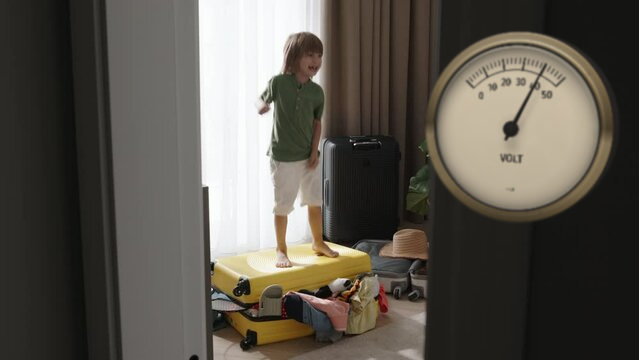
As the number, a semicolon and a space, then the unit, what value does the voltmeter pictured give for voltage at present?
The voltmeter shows 40; V
